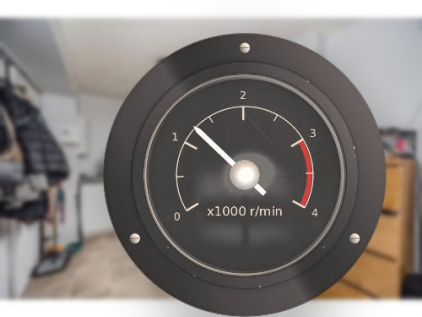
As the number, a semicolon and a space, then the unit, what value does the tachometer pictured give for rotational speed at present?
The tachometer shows 1250; rpm
